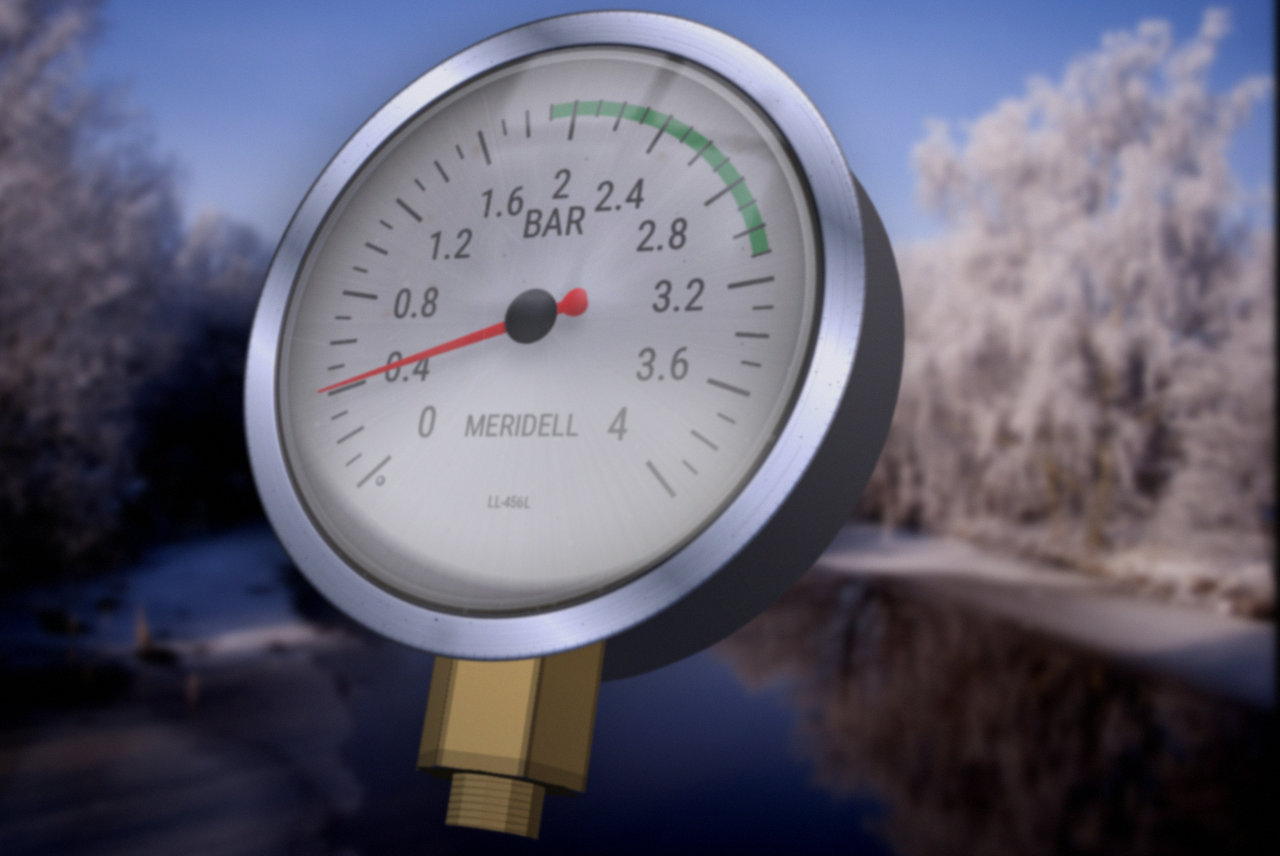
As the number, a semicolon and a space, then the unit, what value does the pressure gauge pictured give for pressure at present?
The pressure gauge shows 0.4; bar
